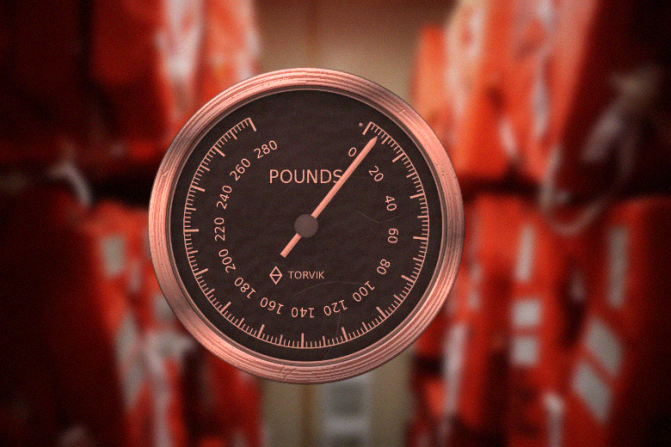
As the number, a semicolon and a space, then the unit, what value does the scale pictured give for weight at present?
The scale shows 6; lb
